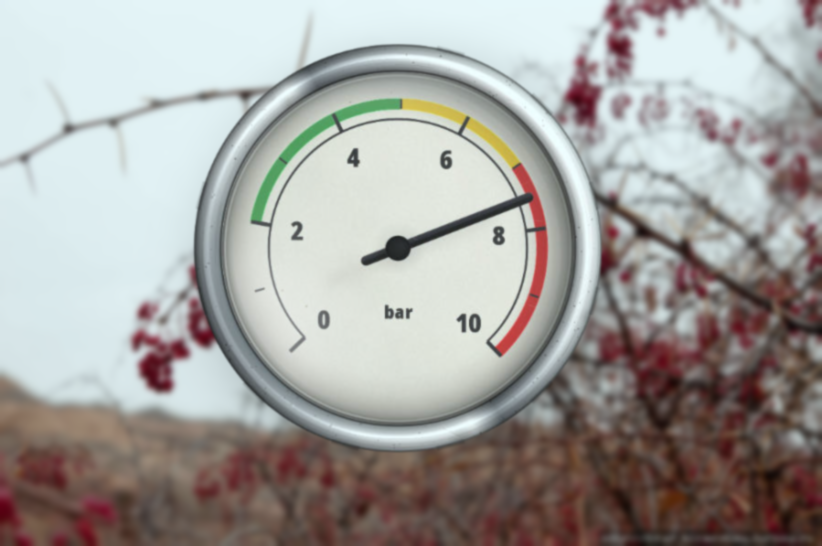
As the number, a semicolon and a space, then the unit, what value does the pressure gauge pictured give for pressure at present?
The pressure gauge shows 7.5; bar
